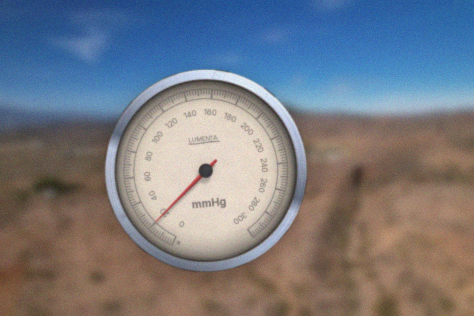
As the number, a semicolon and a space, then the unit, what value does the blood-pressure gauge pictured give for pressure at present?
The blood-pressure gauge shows 20; mmHg
